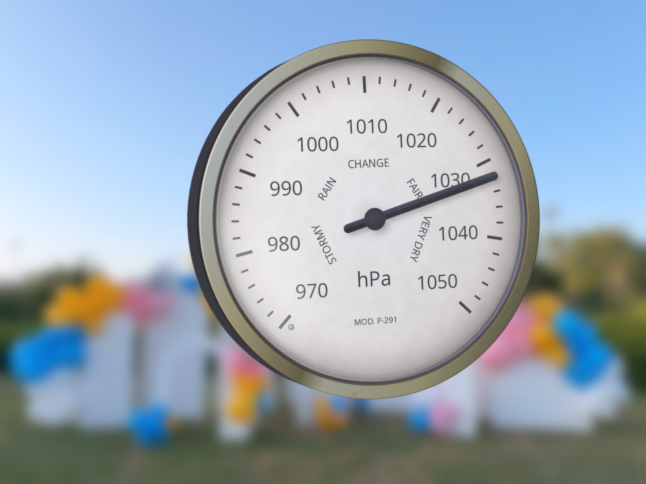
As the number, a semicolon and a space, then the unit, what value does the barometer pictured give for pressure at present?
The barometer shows 1032; hPa
